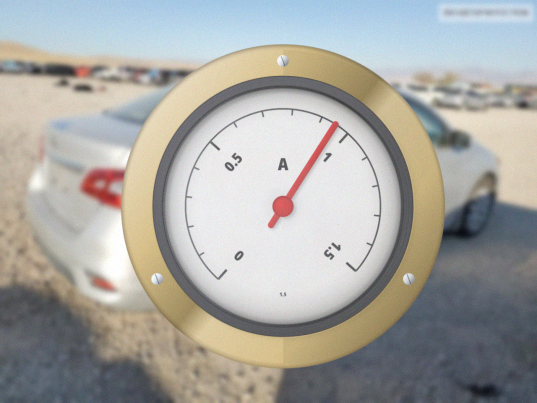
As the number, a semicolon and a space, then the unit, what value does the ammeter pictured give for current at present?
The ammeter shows 0.95; A
